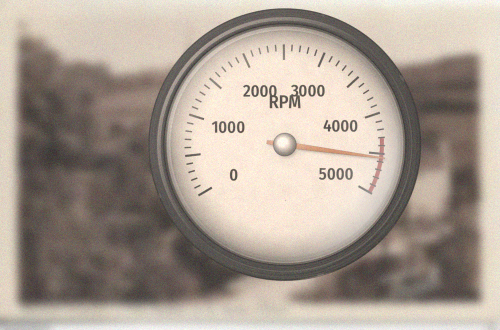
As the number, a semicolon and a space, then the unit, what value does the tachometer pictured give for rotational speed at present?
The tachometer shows 4550; rpm
